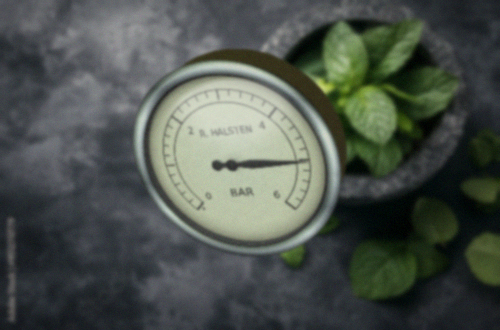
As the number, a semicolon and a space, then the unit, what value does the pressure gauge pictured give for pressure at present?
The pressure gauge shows 5; bar
